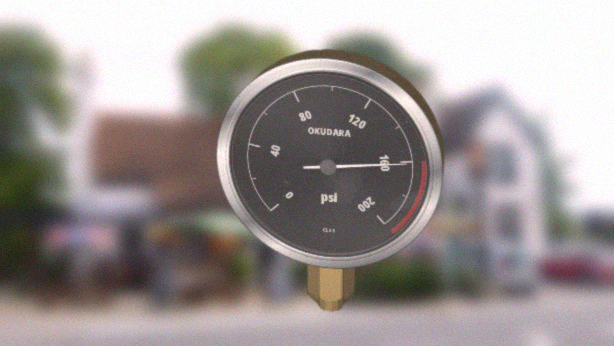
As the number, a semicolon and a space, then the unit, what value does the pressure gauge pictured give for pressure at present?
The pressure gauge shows 160; psi
